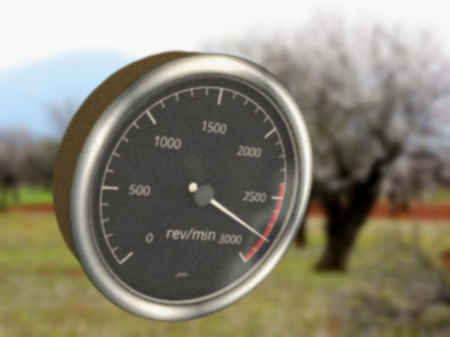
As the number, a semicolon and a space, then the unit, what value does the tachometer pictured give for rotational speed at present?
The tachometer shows 2800; rpm
